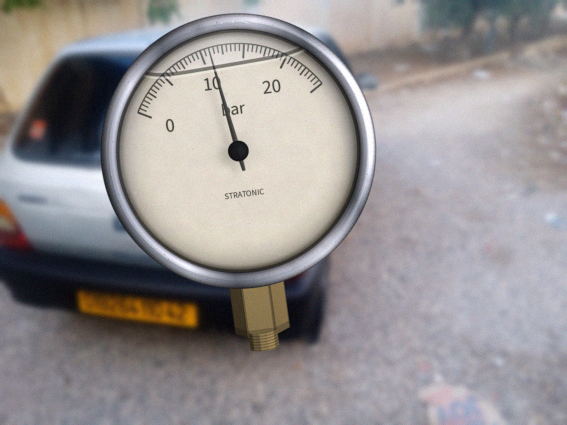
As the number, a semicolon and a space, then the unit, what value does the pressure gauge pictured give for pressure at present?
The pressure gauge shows 11; bar
